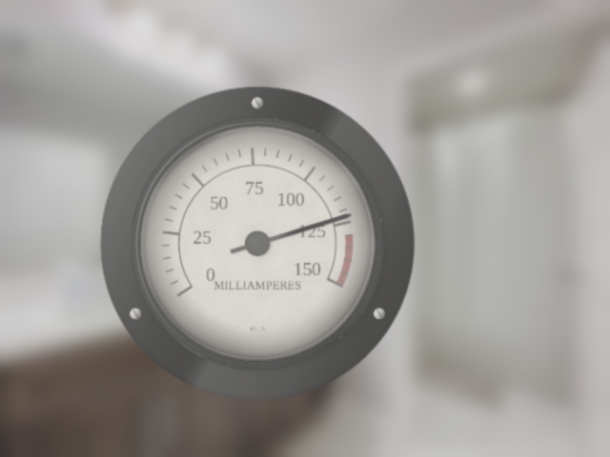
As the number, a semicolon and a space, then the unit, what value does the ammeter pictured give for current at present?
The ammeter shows 122.5; mA
